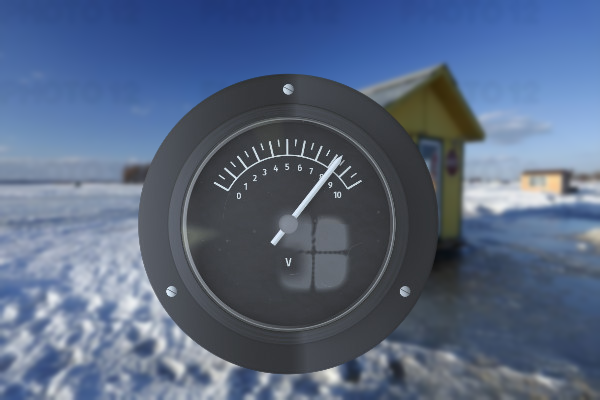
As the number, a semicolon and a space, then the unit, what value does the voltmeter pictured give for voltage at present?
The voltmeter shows 8.25; V
